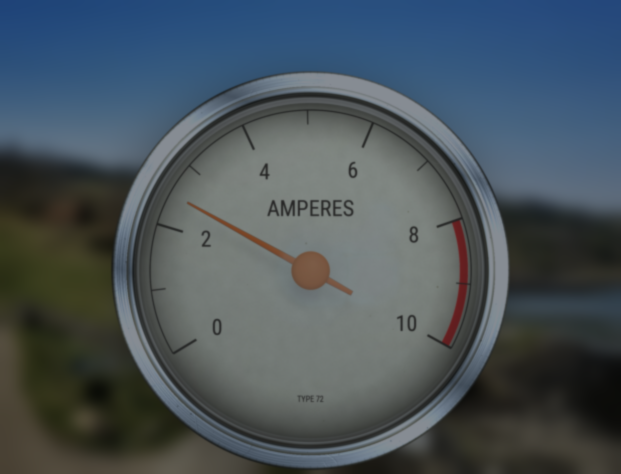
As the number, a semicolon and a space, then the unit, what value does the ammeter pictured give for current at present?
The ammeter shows 2.5; A
